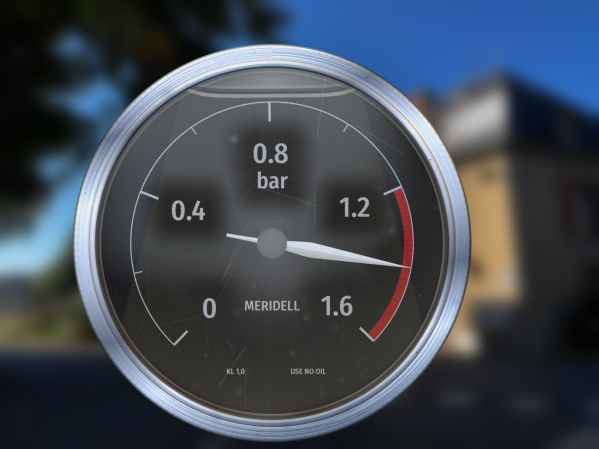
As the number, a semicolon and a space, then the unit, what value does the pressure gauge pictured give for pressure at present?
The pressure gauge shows 1.4; bar
